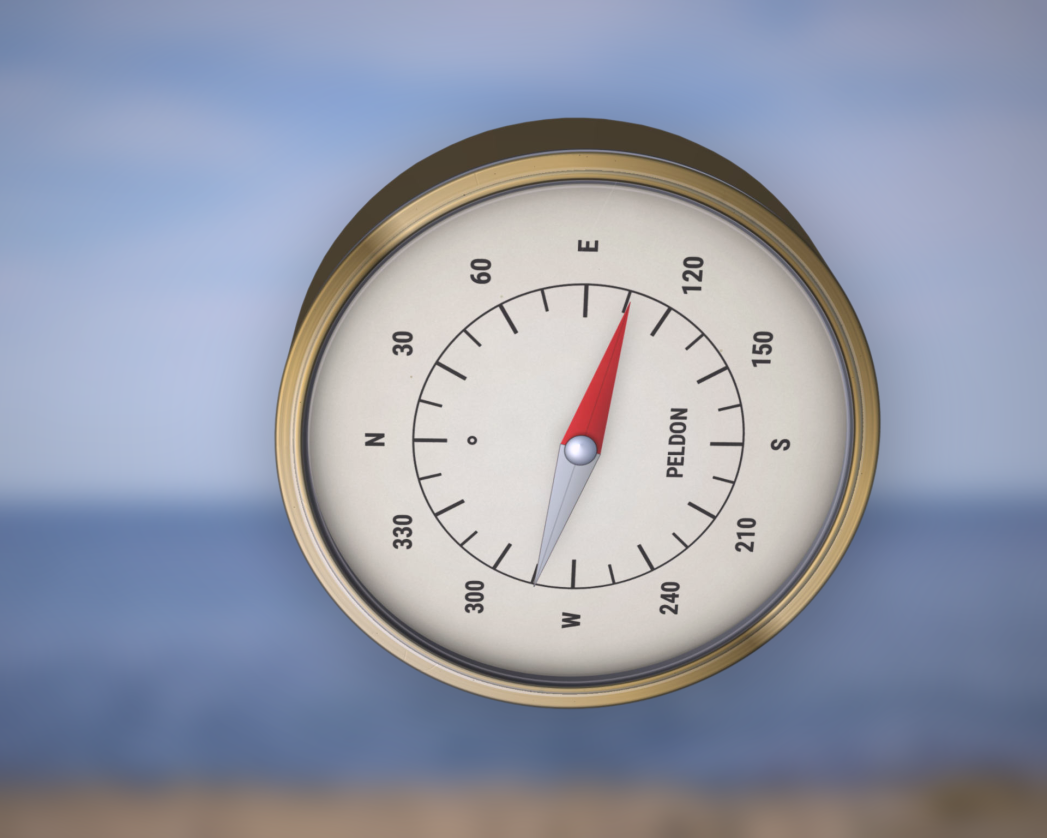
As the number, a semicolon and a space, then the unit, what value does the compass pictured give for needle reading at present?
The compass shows 105; °
